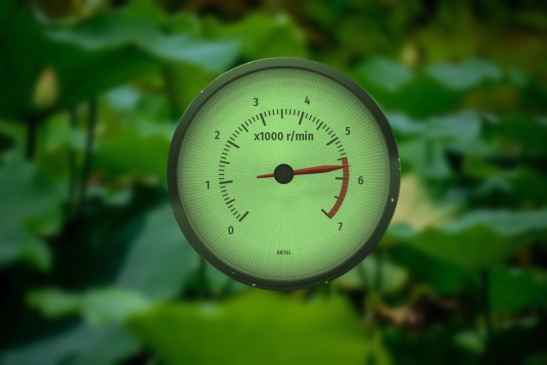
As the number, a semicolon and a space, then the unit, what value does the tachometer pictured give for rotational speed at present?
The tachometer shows 5700; rpm
